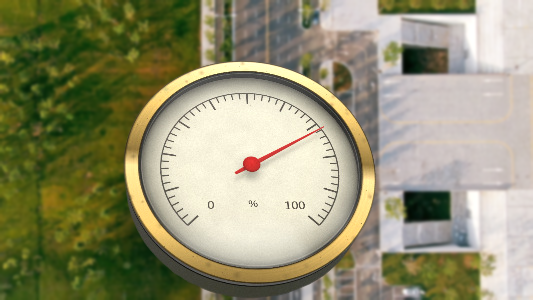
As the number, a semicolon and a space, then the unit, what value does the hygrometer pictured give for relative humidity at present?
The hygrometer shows 72; %
